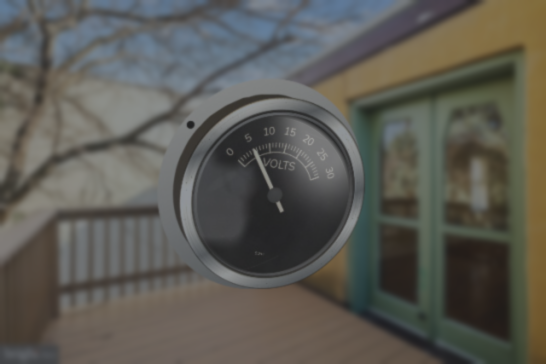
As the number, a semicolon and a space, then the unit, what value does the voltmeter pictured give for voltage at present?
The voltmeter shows 5; V
